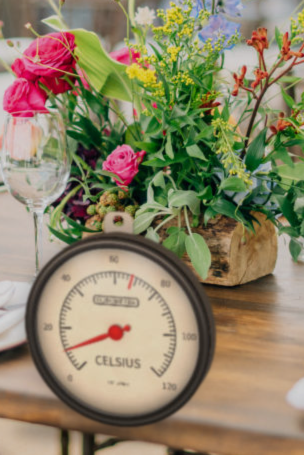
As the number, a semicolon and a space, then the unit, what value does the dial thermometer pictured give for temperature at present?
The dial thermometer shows 10; °C
